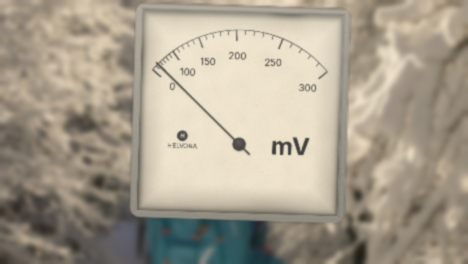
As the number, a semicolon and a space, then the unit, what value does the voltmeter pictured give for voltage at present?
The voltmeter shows 50; mV
